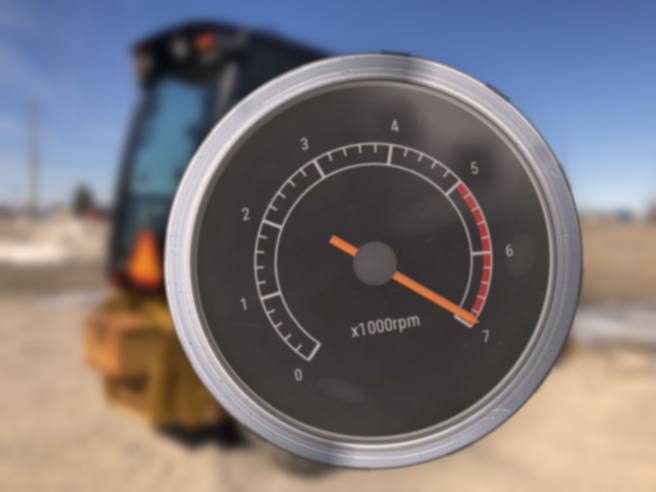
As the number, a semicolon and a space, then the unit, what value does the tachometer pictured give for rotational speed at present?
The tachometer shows 6900; rpm
